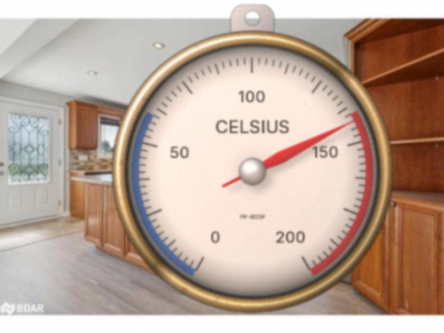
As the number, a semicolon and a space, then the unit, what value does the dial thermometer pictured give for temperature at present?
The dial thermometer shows 142.5; °C
